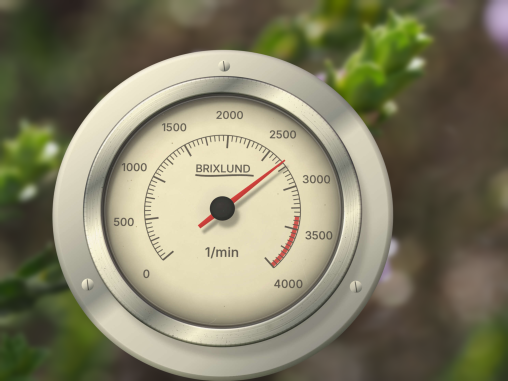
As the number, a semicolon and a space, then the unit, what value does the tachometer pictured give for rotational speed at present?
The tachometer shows 2700; rpm
